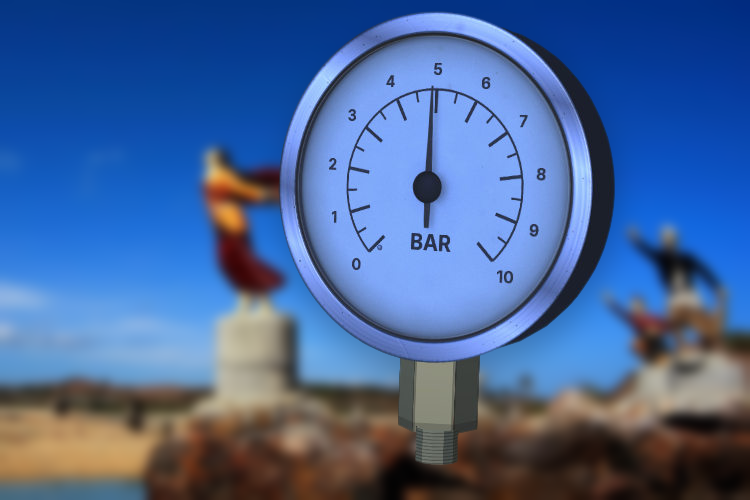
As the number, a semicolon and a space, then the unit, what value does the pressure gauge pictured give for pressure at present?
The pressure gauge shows 5; bar
